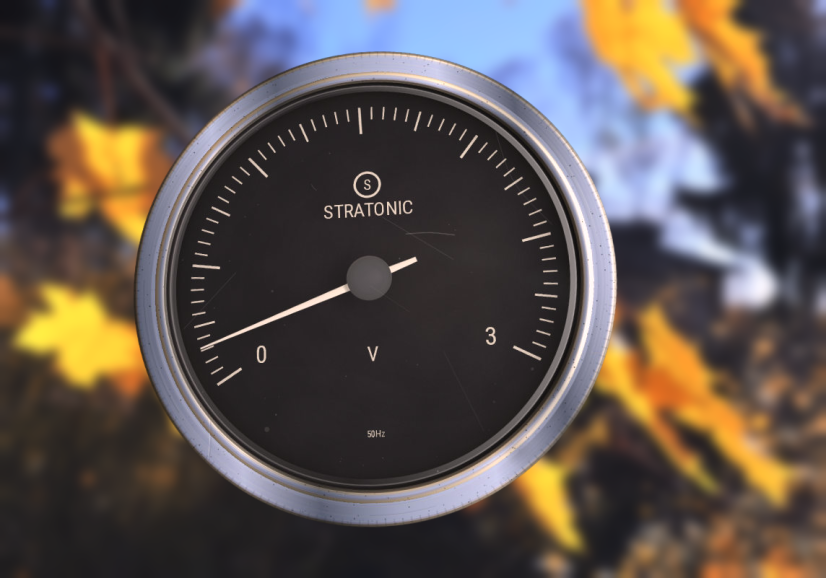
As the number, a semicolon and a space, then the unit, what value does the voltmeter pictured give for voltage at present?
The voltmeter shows 0.15; V
